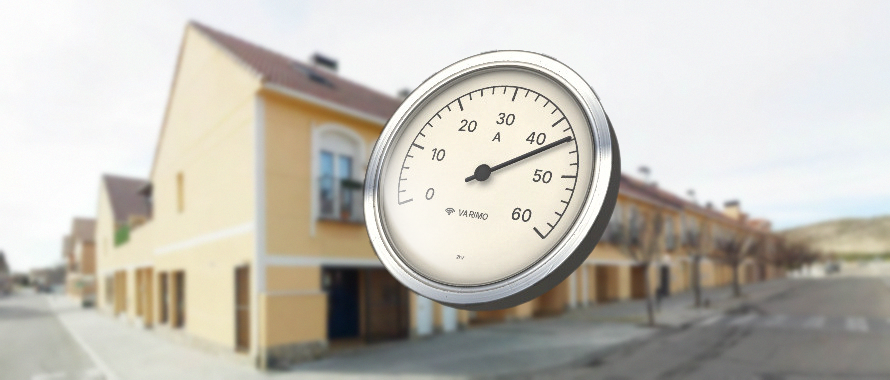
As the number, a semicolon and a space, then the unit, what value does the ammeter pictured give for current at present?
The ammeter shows 44; A
